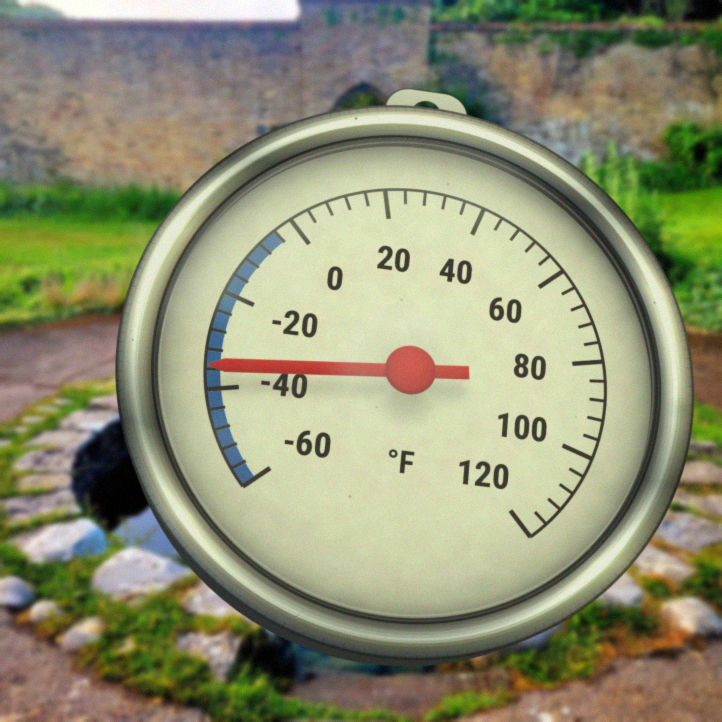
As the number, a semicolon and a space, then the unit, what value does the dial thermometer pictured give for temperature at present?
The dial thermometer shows -36; °F
